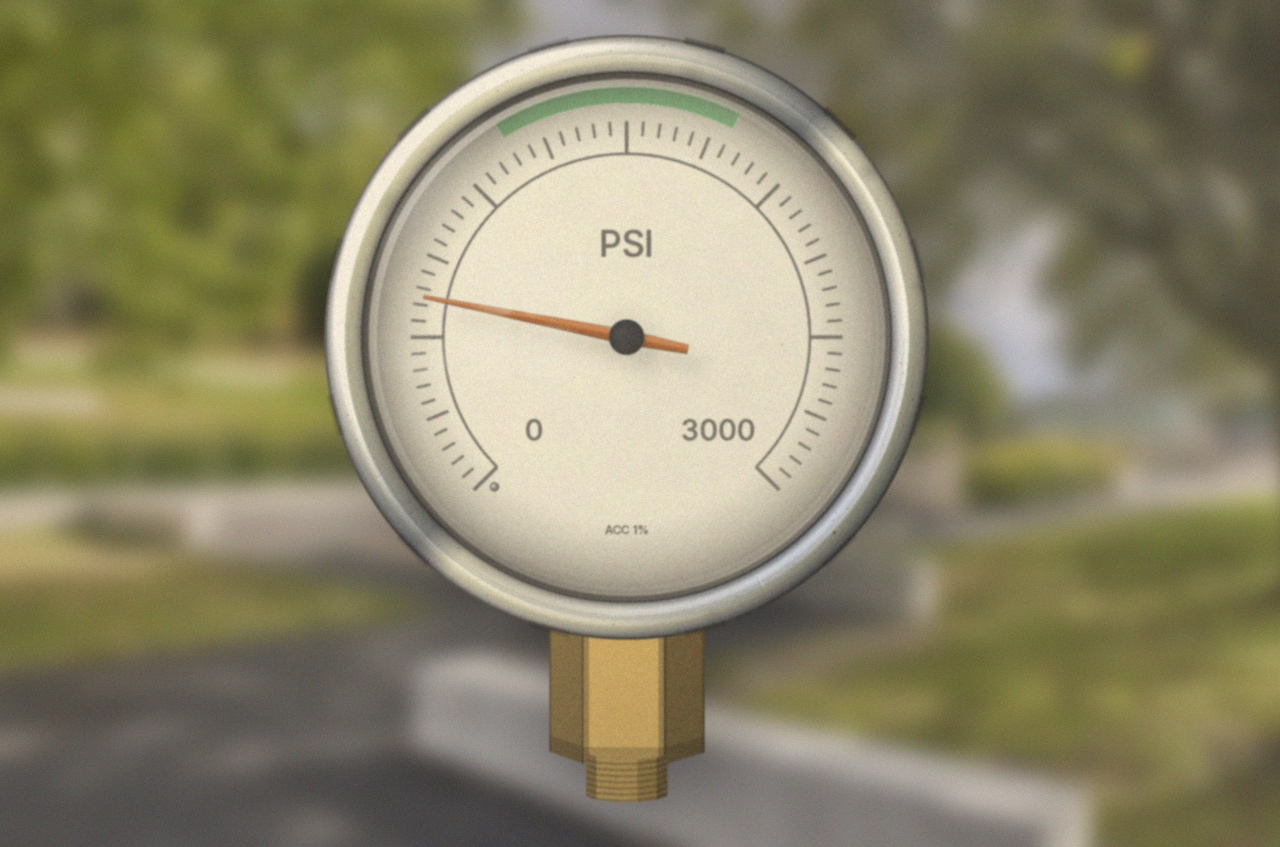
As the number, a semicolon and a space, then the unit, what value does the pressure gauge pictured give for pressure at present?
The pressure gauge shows 625; psi
